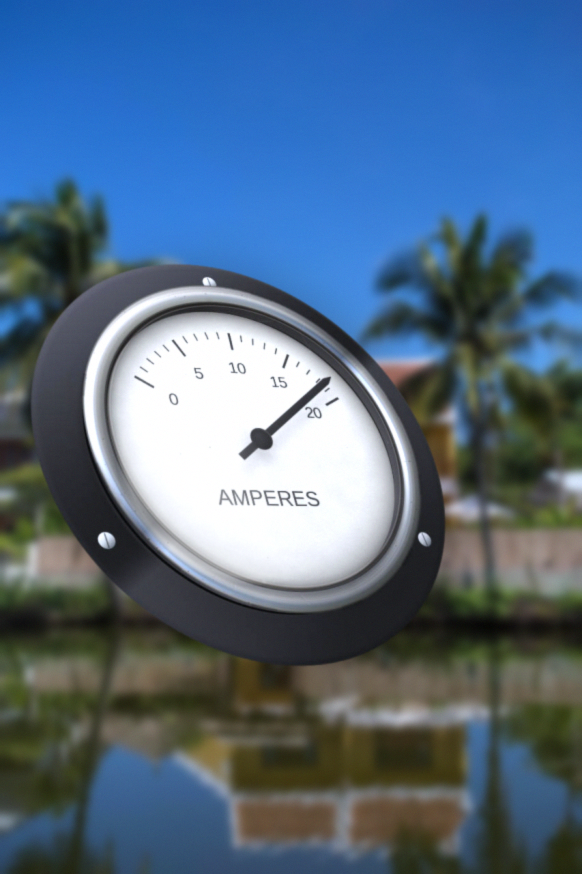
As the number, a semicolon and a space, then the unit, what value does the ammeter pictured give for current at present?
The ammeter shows 18.5; A
